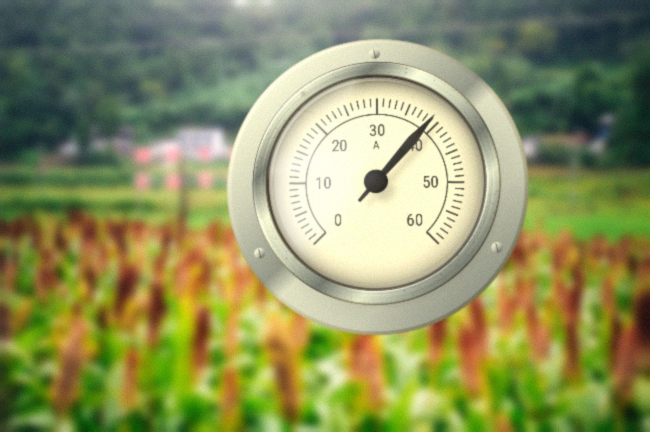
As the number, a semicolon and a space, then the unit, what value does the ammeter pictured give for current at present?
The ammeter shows 39; A
